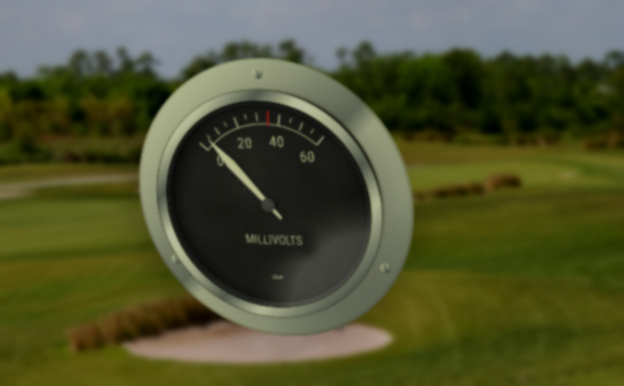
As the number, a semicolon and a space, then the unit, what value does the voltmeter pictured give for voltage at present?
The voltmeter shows 5; mV
